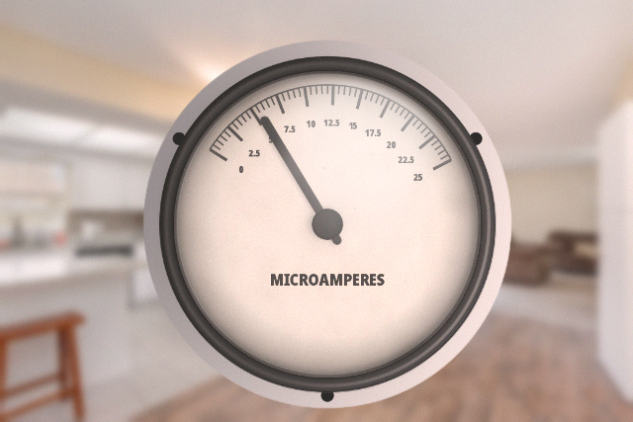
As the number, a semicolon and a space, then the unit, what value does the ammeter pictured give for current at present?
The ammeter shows 5.5; µA
